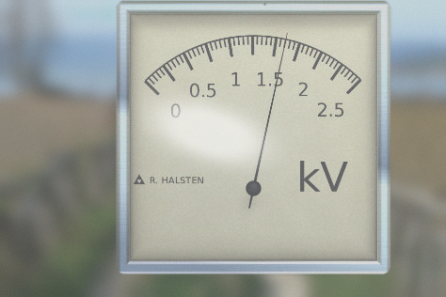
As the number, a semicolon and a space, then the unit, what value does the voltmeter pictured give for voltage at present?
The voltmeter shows 1.6; kV
